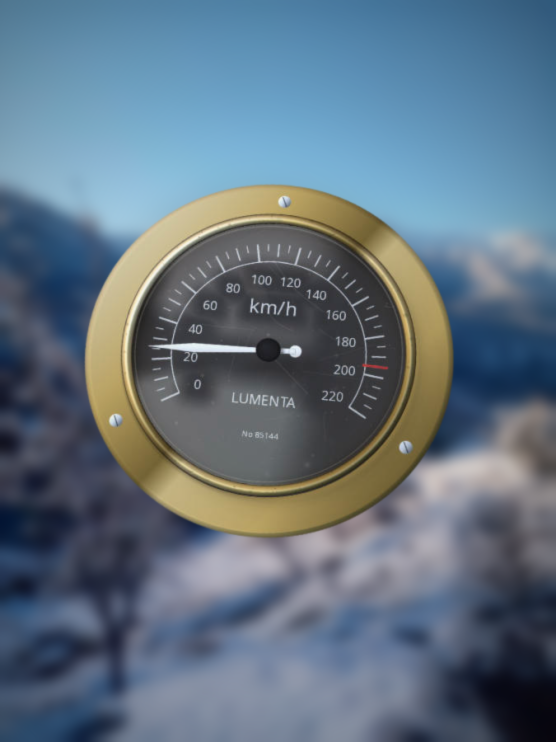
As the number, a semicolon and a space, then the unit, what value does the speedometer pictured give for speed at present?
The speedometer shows 25; km/h
